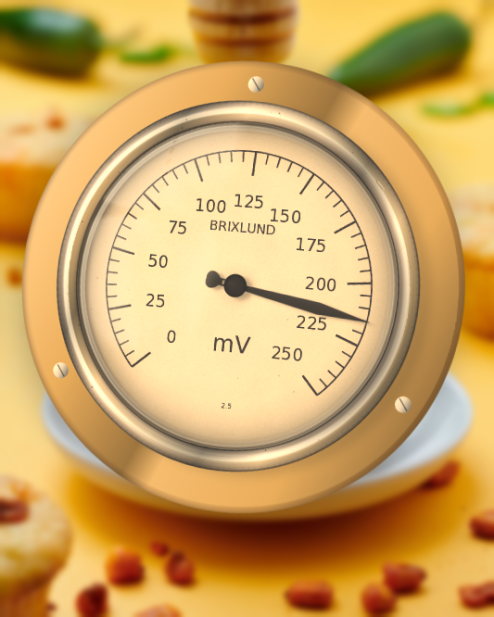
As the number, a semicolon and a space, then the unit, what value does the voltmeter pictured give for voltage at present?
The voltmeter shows 215; mV
